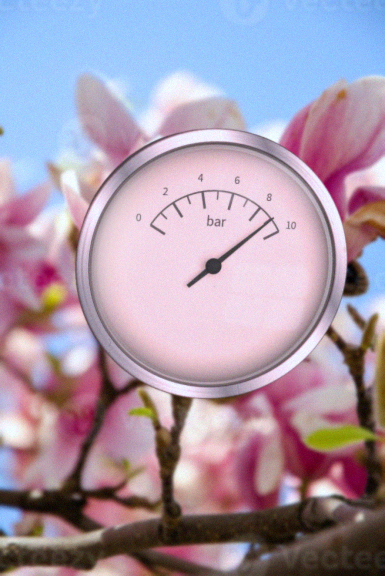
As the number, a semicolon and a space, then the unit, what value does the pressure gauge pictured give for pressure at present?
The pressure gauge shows 9; bar
